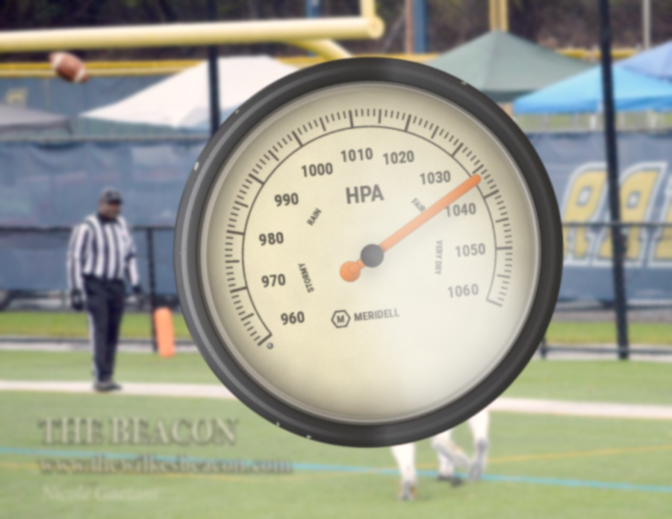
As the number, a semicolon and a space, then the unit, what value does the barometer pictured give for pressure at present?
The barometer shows 1036; hPa
